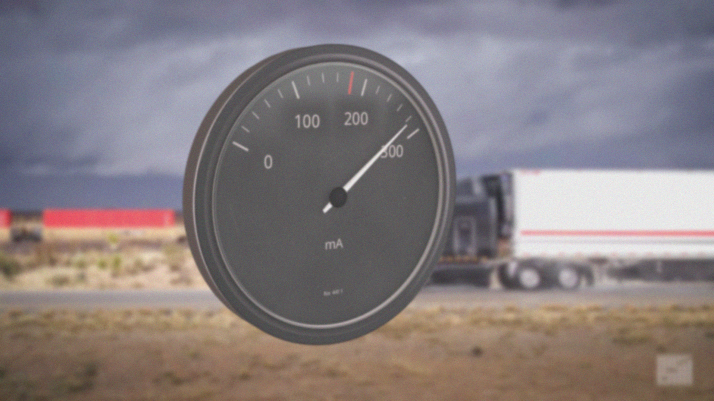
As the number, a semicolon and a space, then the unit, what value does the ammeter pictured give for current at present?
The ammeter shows 280; mA
